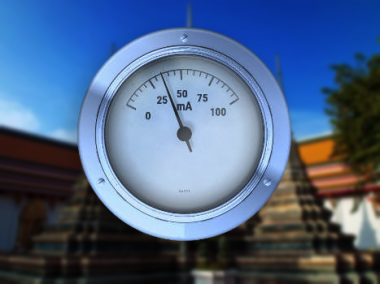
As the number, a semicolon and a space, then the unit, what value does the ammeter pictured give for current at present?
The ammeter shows 35; mA
